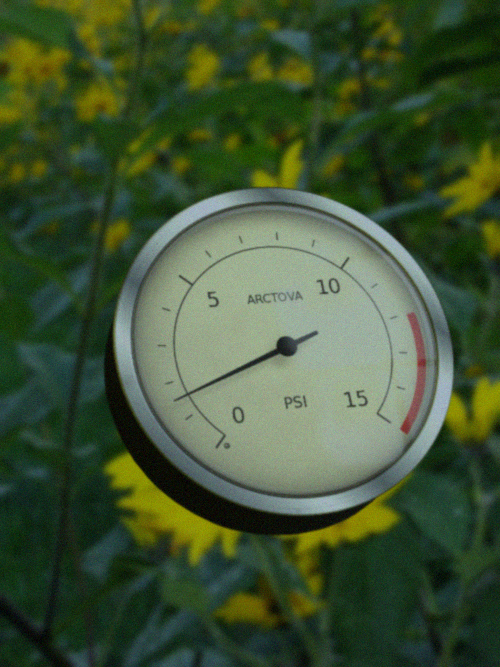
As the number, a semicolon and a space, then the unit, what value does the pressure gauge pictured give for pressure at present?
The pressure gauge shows 1.5; psi
